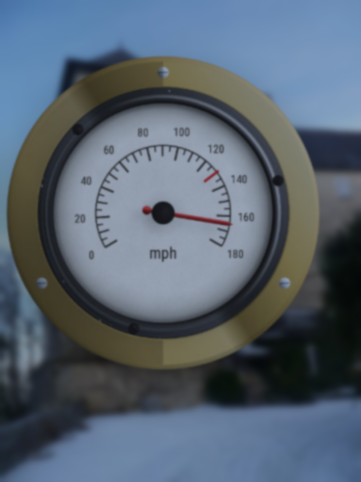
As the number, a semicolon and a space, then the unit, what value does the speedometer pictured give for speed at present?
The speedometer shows 165; mph
